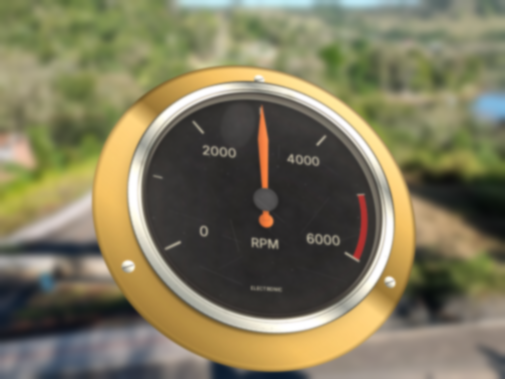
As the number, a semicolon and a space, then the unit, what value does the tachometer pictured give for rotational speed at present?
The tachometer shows 3000; rpm
